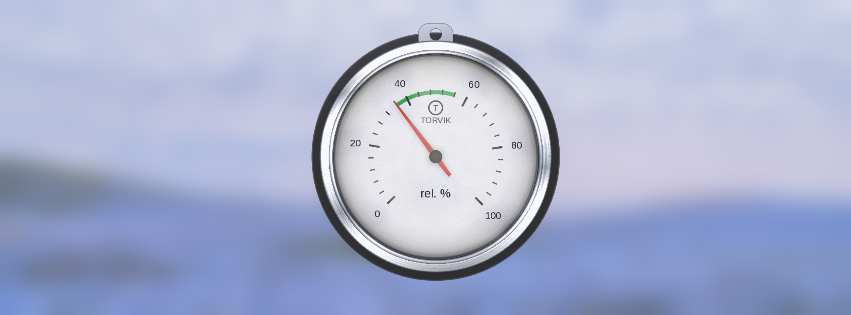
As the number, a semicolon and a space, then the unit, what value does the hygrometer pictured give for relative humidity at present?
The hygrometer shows 36; %
